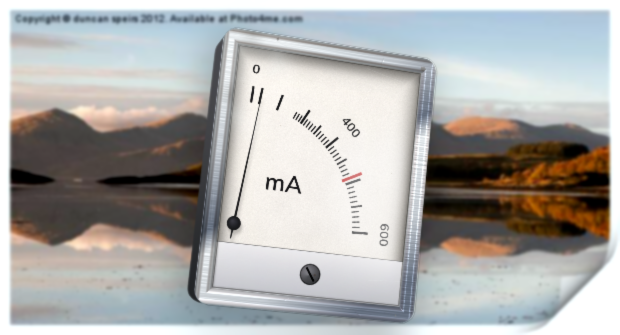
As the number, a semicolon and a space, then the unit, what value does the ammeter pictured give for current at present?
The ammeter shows 100; mA
